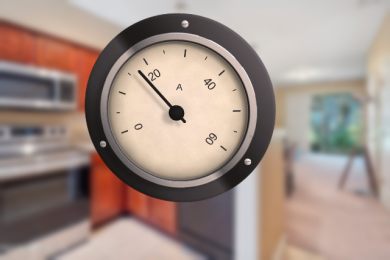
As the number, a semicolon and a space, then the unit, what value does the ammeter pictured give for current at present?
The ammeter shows 17.5; A
